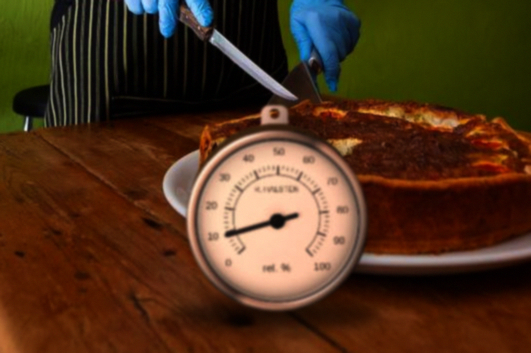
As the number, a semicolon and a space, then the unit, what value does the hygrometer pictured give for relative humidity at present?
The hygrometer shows 10; %
